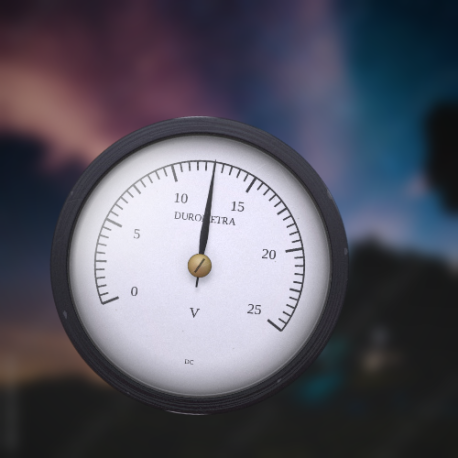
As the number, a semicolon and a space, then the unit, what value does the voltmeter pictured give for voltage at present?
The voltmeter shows 12.5; V
